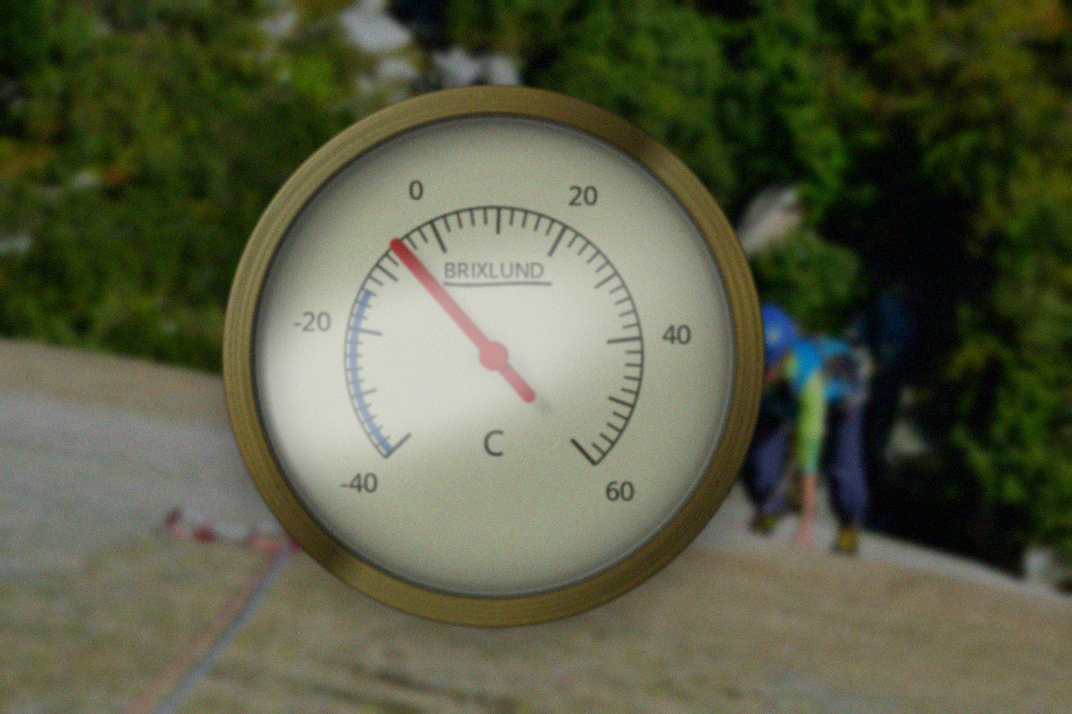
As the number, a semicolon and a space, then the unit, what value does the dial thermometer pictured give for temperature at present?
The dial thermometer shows -6; °C
